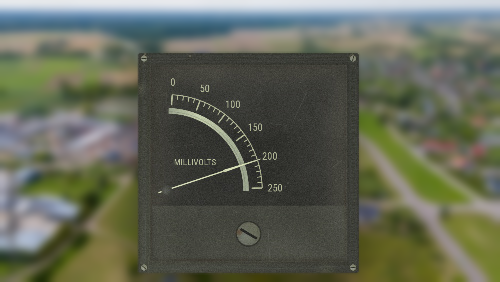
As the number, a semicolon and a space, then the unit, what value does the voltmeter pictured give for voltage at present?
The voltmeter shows 200; mV
